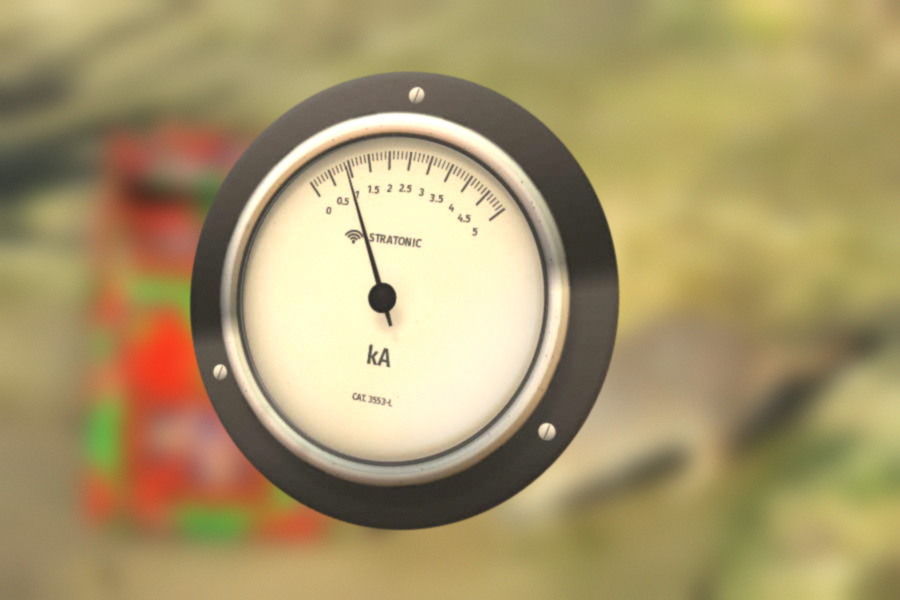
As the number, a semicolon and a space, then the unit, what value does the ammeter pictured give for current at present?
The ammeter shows 1; kA
